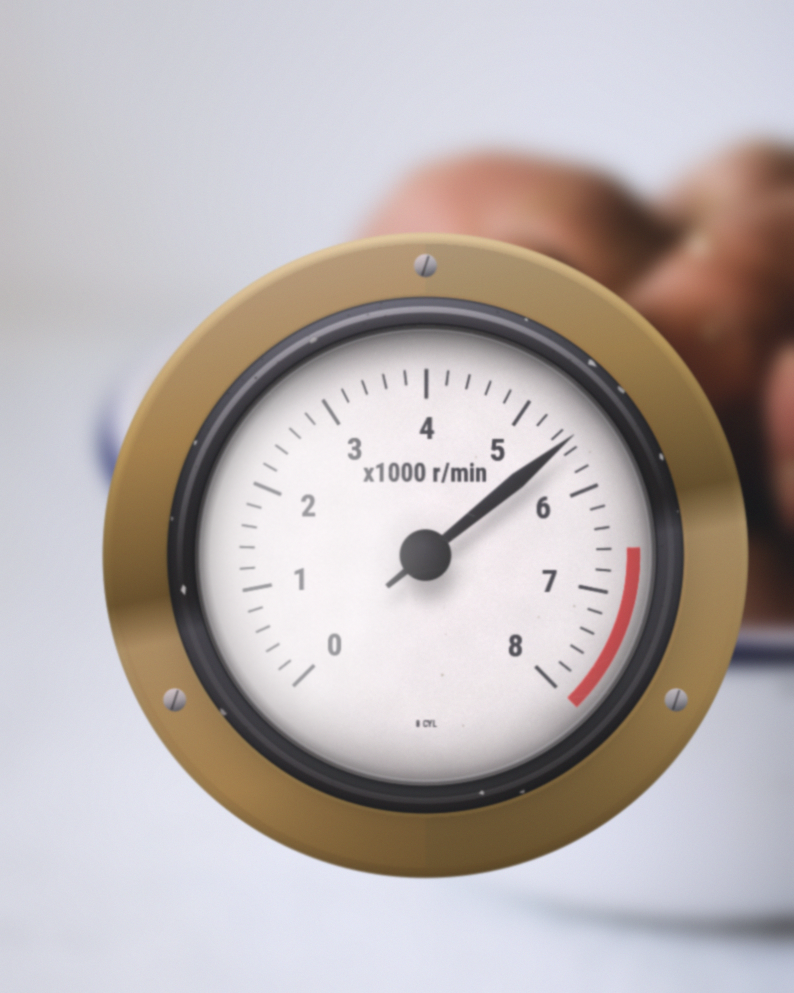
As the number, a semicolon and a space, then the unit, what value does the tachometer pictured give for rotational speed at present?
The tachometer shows 5500; rpm
